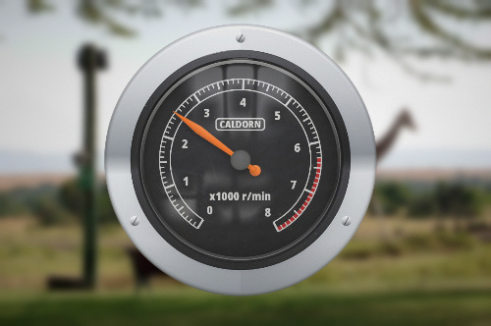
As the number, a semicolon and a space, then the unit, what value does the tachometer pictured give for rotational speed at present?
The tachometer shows 2500; rpm
